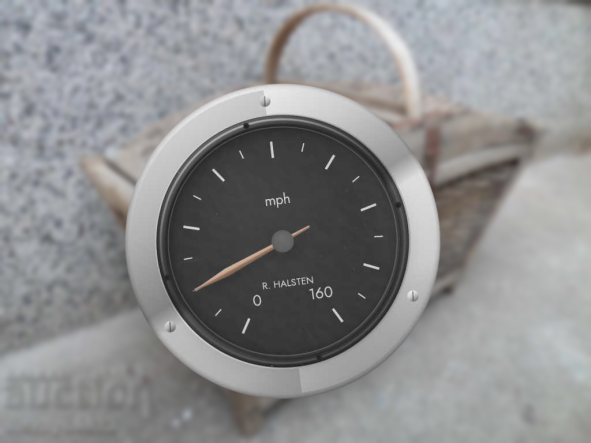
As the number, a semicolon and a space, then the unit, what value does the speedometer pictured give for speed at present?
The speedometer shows 20; mph
